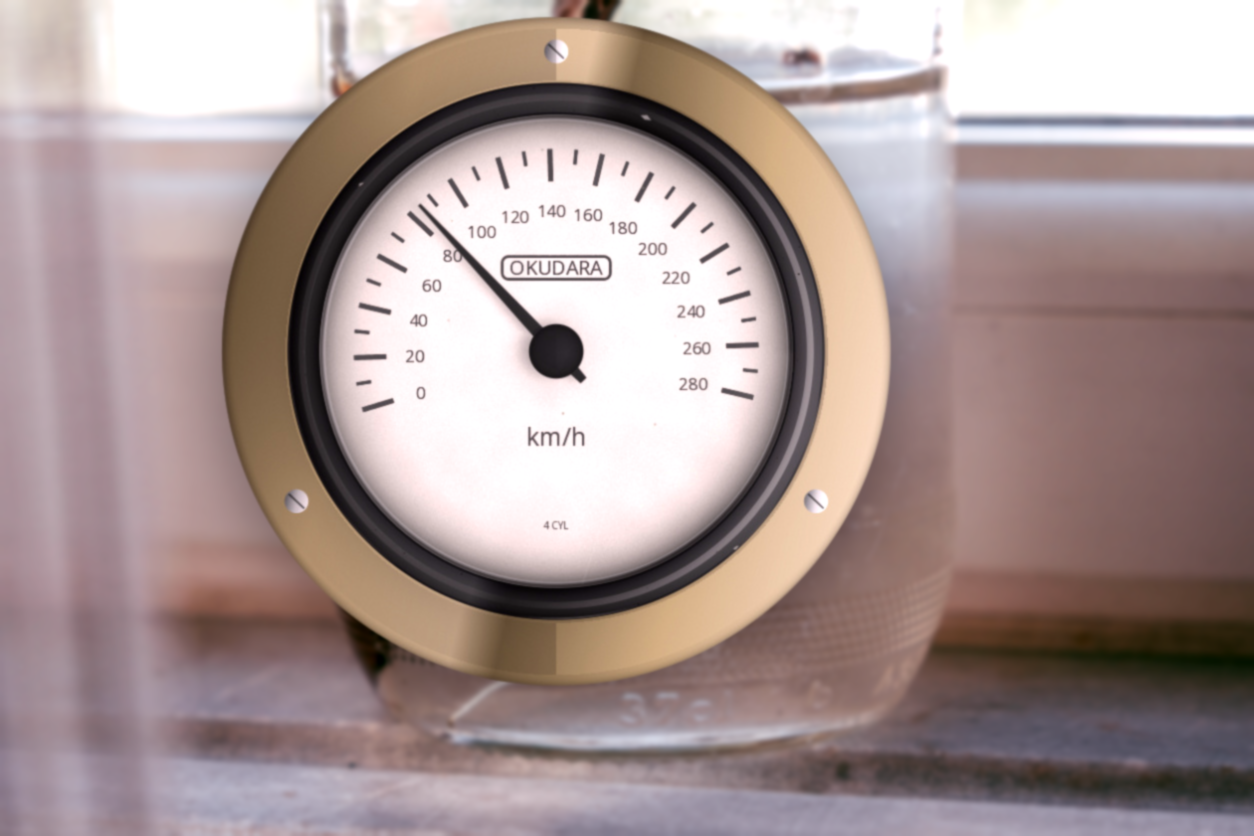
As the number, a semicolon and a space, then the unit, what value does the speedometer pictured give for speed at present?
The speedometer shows 85; km/h
